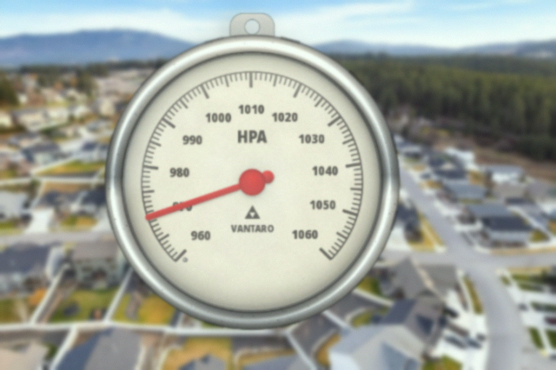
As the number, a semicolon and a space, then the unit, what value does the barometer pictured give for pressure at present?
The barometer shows 970; hPa
